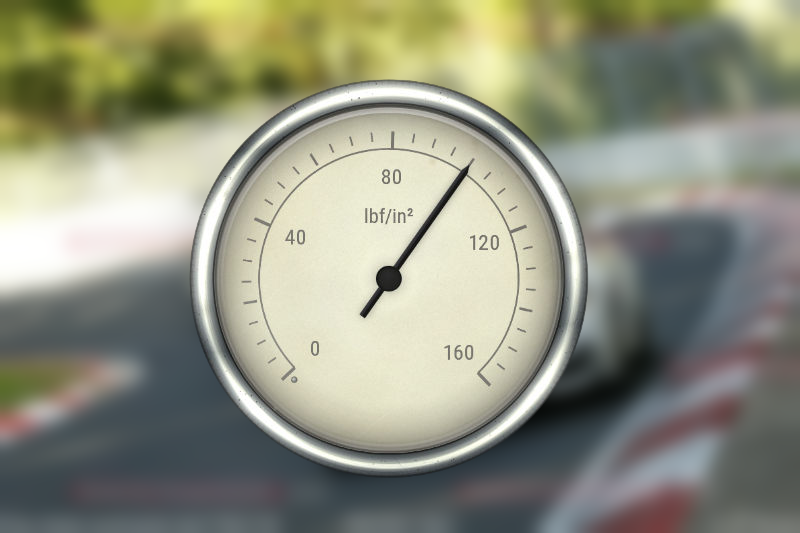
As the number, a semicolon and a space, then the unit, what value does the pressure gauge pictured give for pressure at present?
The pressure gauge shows 100; psi
